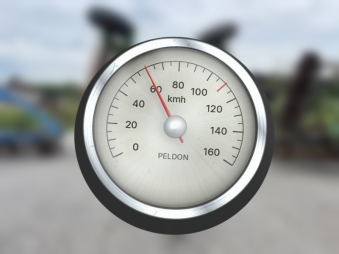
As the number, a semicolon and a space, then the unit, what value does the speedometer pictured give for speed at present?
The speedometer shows 60; km/h
